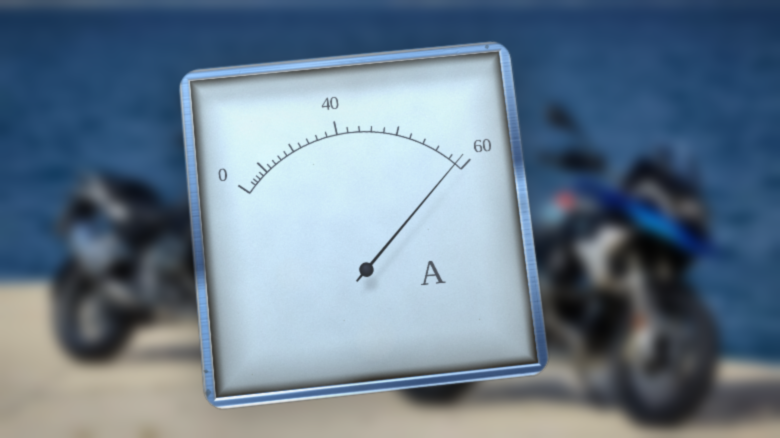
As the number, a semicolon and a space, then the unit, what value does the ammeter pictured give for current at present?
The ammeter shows 59; A
